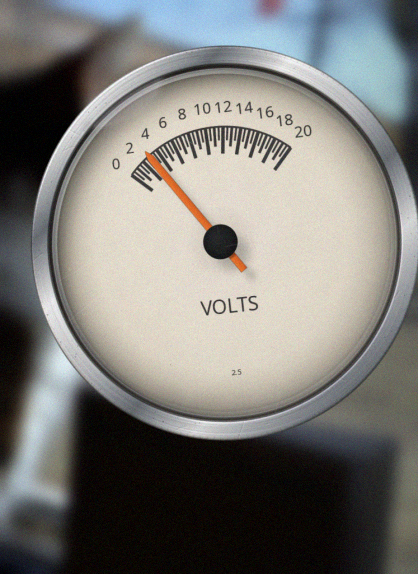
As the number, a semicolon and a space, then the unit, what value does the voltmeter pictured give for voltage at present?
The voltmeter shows 3; V
